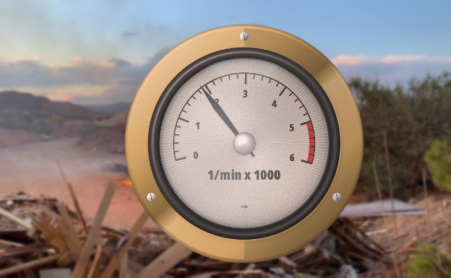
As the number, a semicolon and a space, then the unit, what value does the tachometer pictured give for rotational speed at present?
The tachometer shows 1900; rpm
